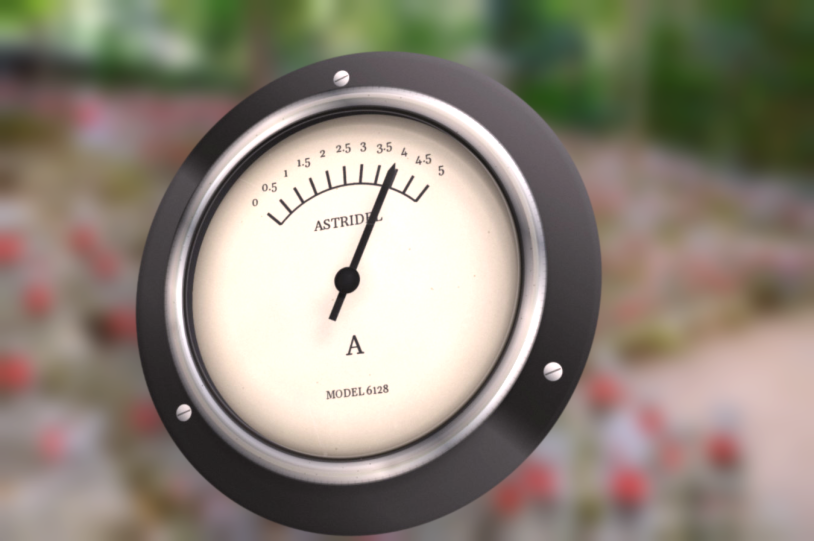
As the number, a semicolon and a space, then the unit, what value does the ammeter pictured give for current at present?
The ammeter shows 4; A
